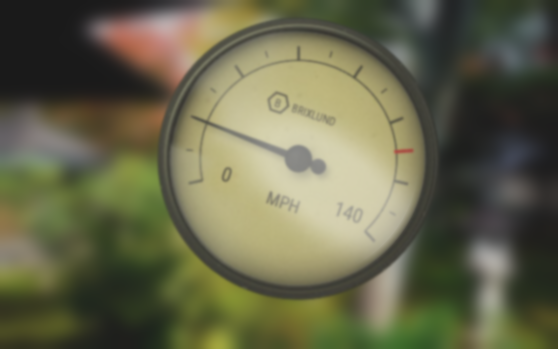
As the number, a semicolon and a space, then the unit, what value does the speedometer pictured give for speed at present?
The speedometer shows 20; mph
